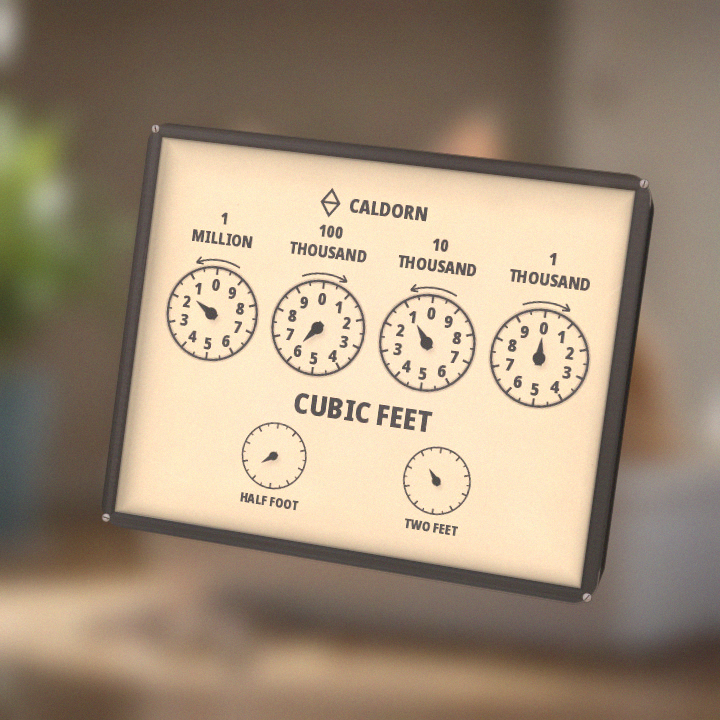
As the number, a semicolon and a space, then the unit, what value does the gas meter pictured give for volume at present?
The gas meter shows 161000; ft³
